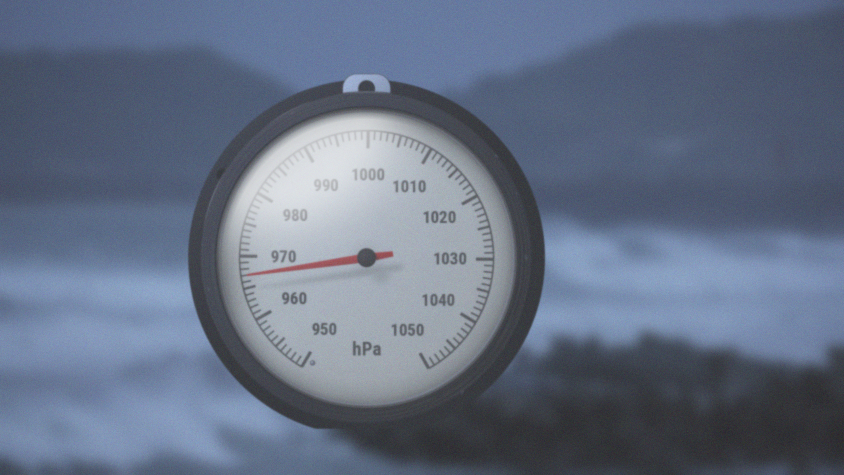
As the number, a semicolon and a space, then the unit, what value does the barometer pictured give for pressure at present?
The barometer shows 967; hPa
